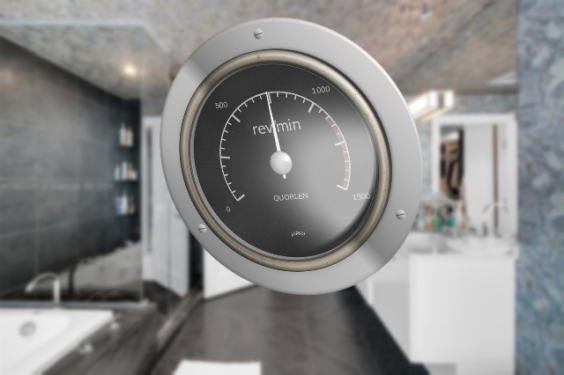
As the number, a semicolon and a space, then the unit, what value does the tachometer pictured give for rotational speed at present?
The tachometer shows 750; rpm
